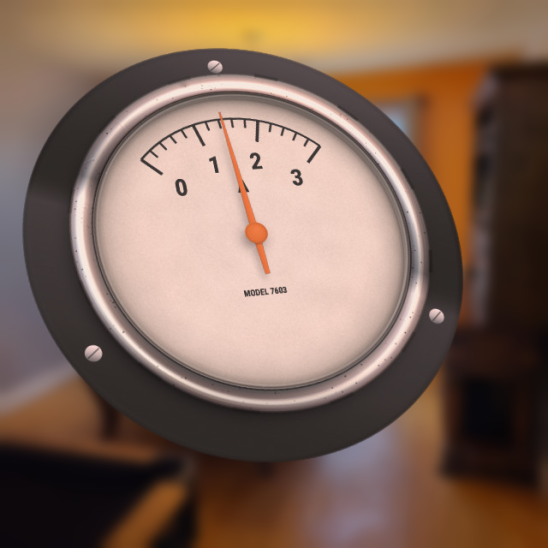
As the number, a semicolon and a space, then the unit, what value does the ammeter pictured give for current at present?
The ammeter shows 1.4; A
